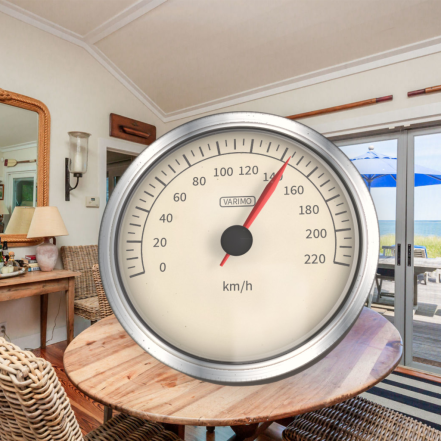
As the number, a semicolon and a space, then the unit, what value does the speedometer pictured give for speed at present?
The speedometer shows 145; km/h
